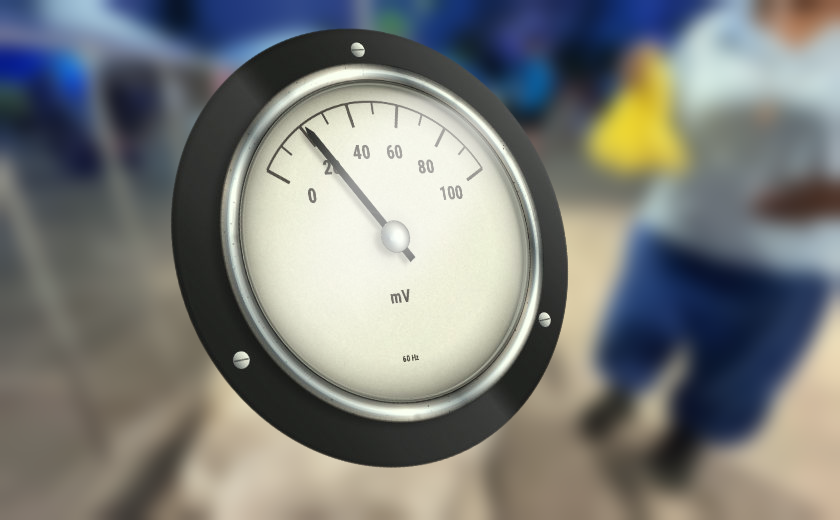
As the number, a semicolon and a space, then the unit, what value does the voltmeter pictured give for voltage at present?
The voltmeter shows 20; mV
